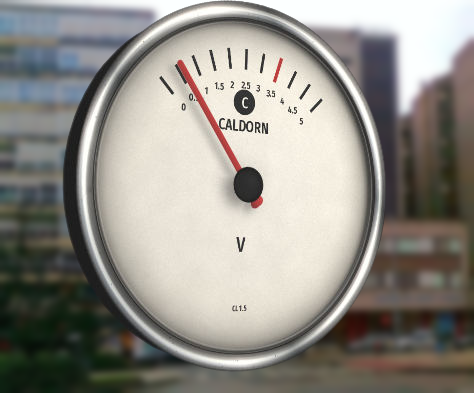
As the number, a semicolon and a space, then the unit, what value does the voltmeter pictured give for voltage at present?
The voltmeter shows 0.5; V
